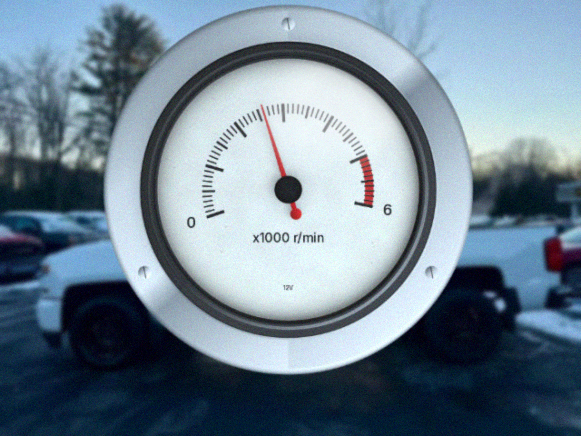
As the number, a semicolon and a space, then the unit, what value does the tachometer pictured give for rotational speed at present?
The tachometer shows 2600; rpm
